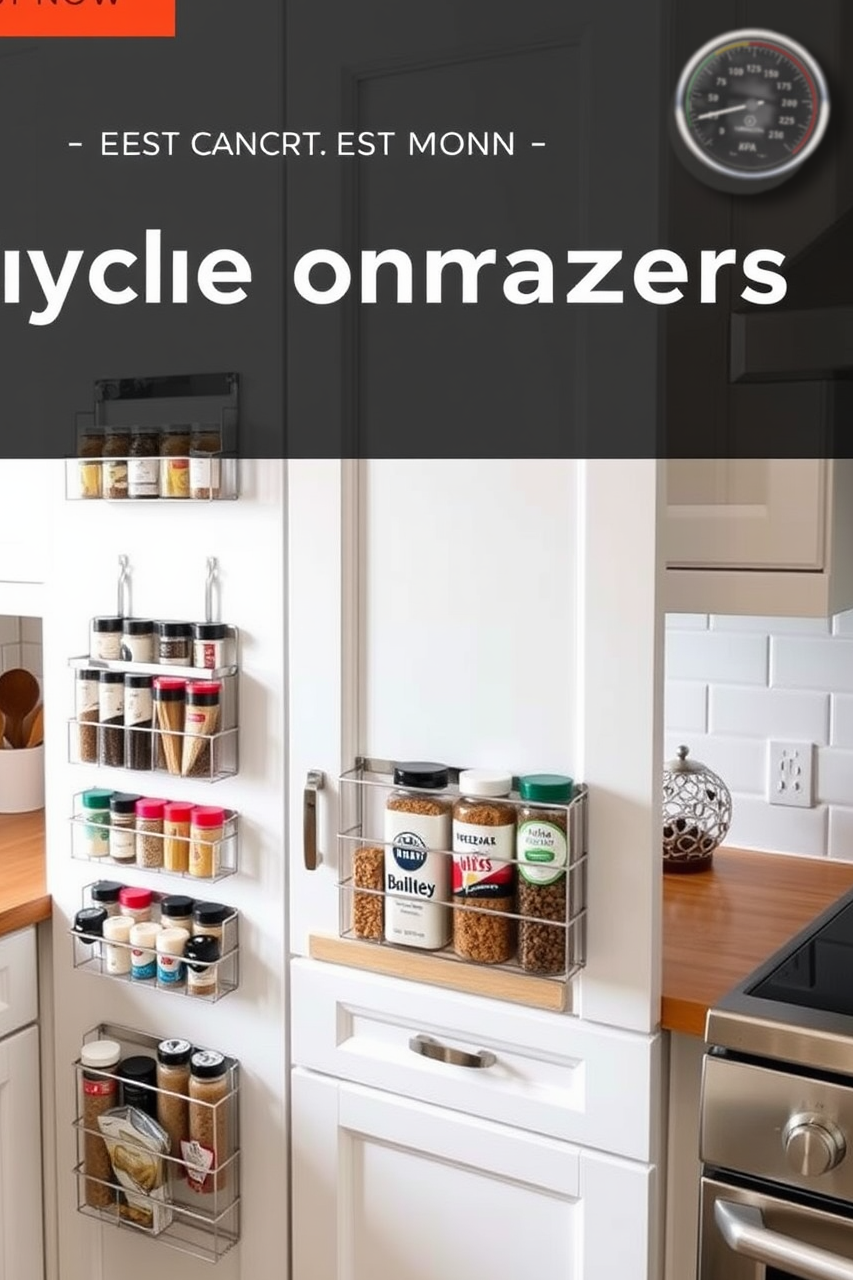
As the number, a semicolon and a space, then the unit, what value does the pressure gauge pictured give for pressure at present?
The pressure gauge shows 25; kPa
